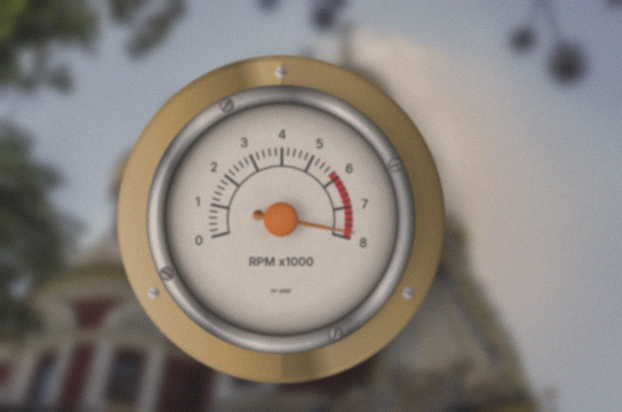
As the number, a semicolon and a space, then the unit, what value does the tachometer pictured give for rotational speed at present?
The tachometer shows 7800; rpm
